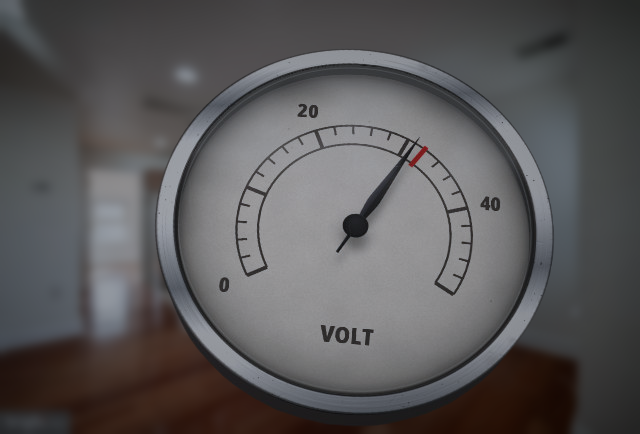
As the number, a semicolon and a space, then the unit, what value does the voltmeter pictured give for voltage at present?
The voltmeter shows 31; V
